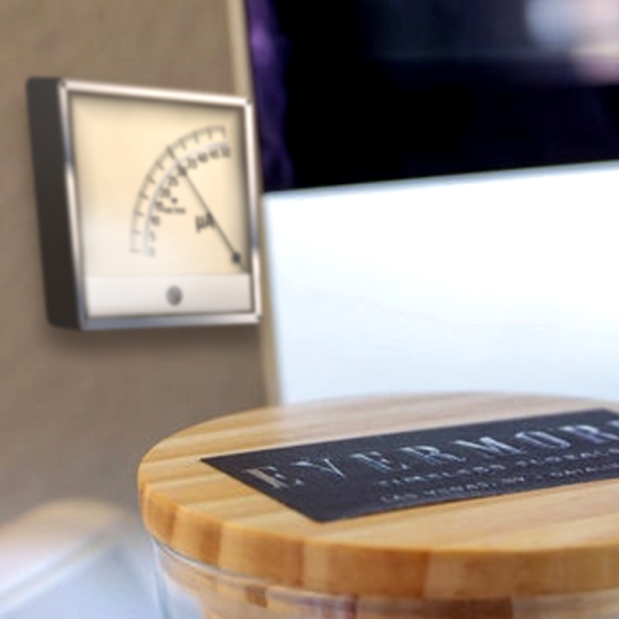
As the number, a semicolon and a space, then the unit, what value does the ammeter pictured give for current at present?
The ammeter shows 30; µA
